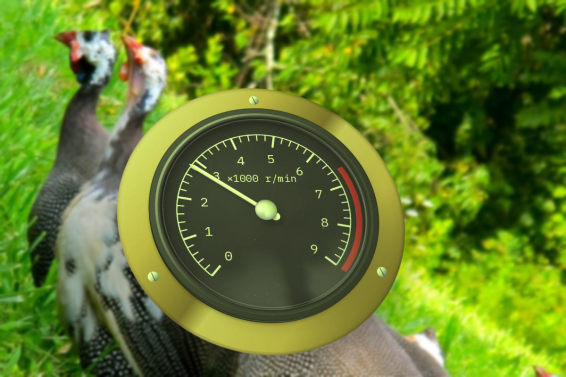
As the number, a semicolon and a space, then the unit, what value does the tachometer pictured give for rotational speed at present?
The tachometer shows 2800; rpm
